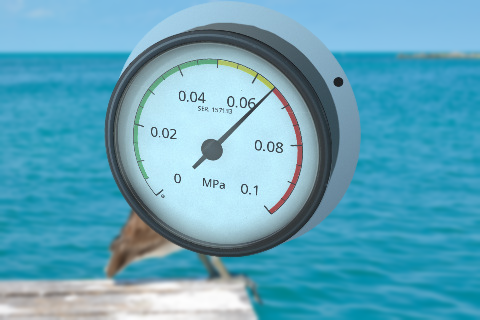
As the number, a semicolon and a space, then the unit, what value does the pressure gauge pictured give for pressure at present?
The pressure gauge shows 0.065; MPa
